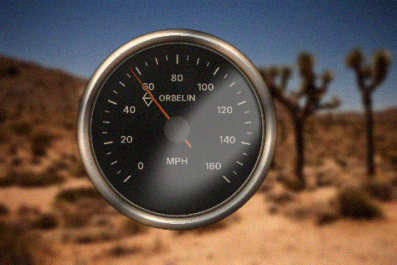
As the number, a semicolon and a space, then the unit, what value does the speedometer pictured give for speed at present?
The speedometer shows 57.5; mph
